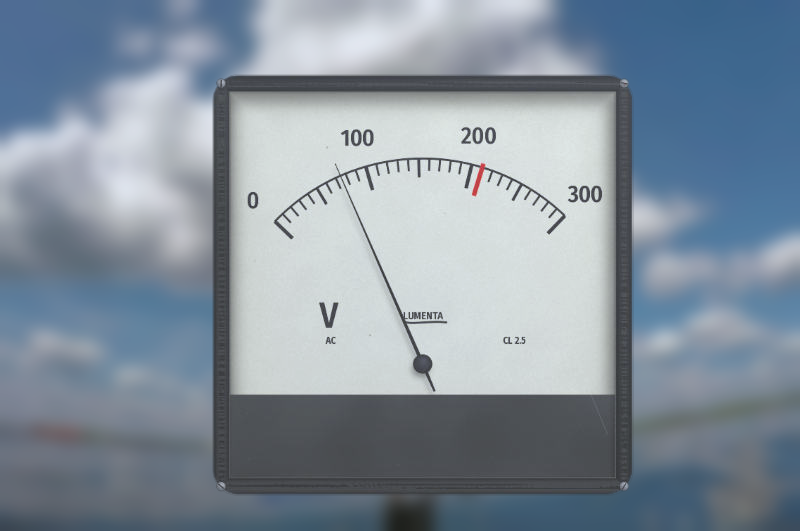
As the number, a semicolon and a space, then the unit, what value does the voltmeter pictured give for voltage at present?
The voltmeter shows 75; V
